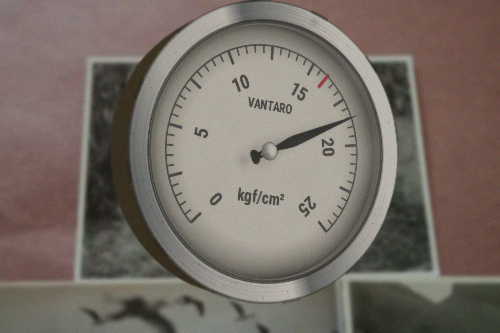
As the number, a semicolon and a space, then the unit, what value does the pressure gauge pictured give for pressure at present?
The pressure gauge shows 18.5; kg/cm²
